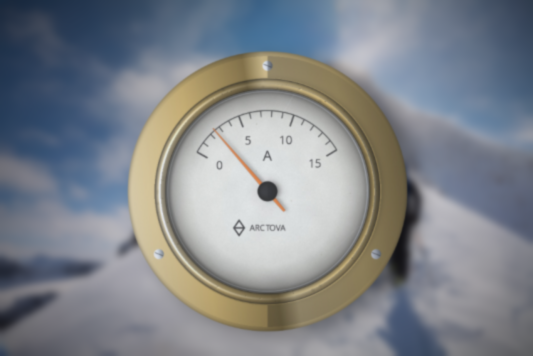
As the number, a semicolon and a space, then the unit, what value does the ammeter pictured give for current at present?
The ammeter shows 2.5; A
